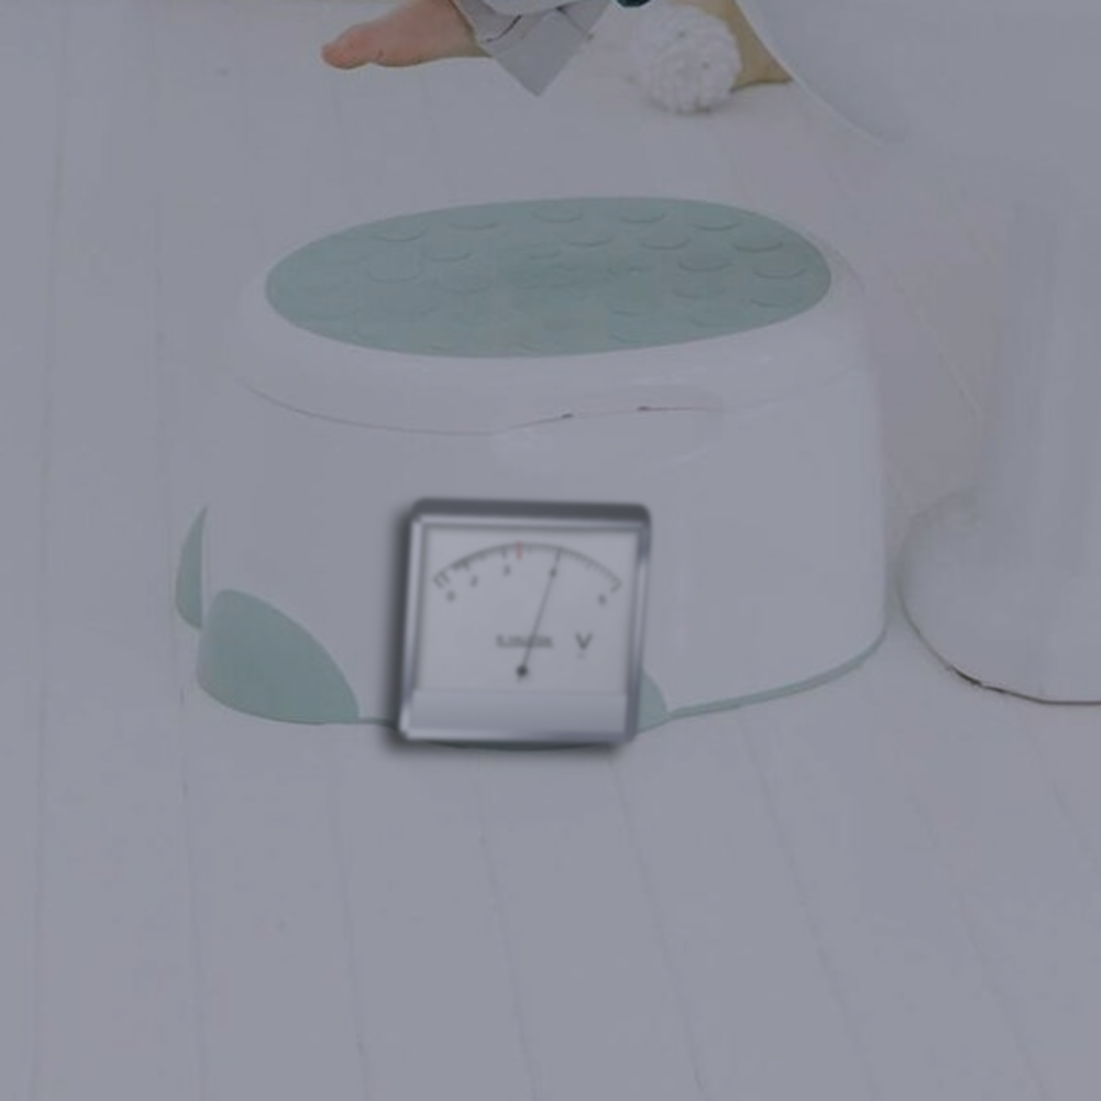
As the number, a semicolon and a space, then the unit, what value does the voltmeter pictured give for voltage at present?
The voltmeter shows 4; V
